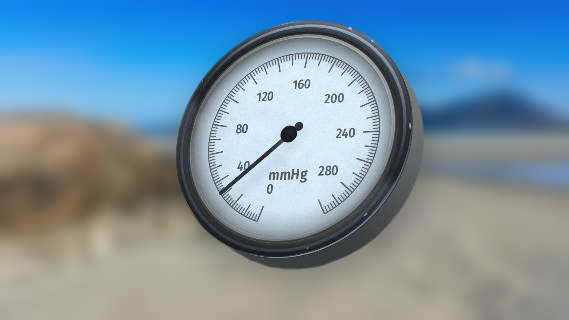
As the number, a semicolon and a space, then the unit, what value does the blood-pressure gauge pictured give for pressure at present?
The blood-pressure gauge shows 30; mmHg
